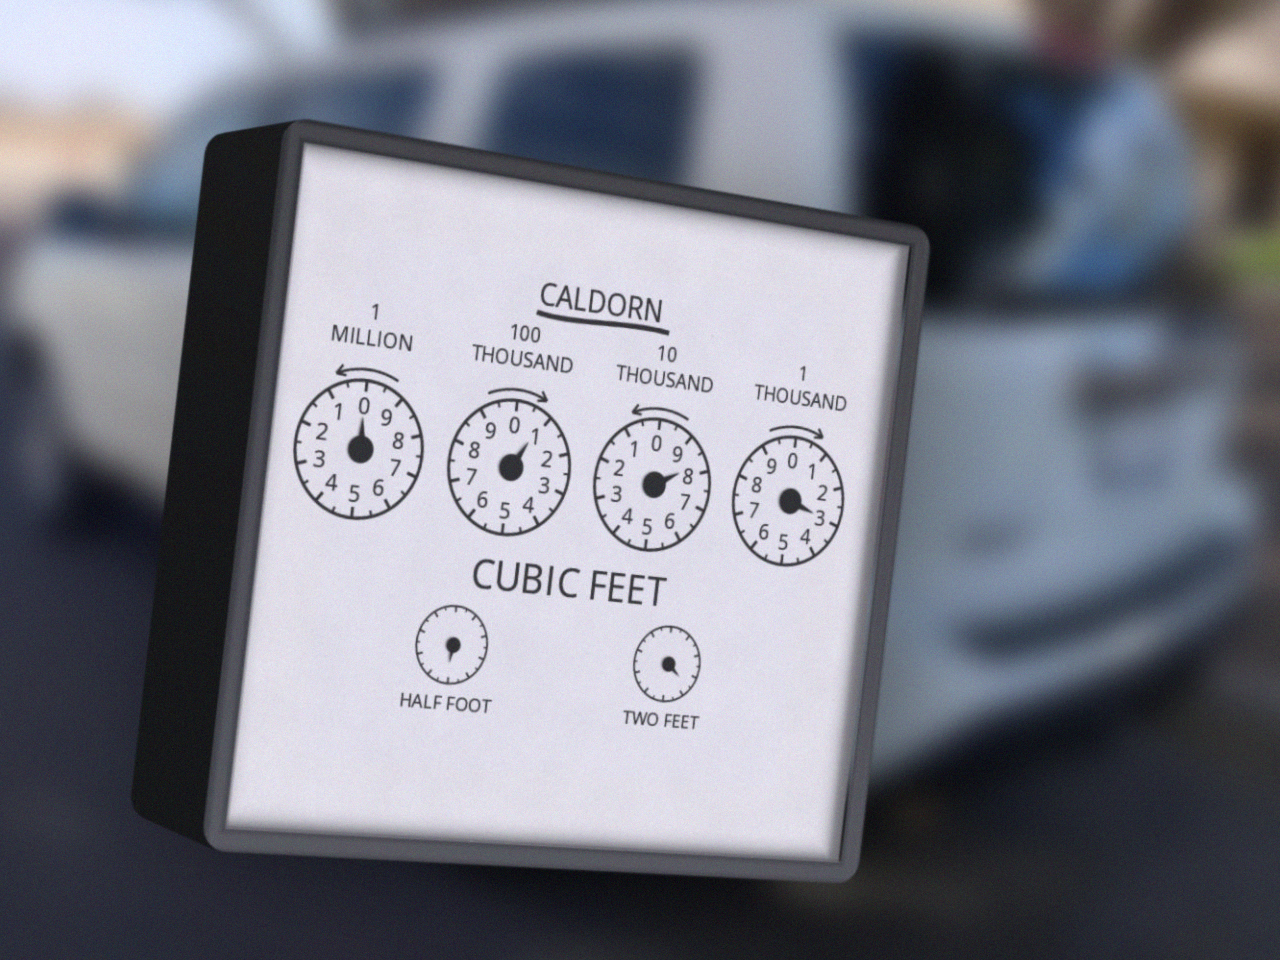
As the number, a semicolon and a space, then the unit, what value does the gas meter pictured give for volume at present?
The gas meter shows 8300; ft³
